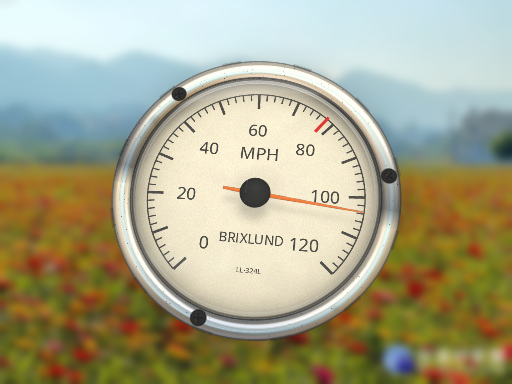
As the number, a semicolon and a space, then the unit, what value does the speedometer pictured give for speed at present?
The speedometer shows 104; mph
